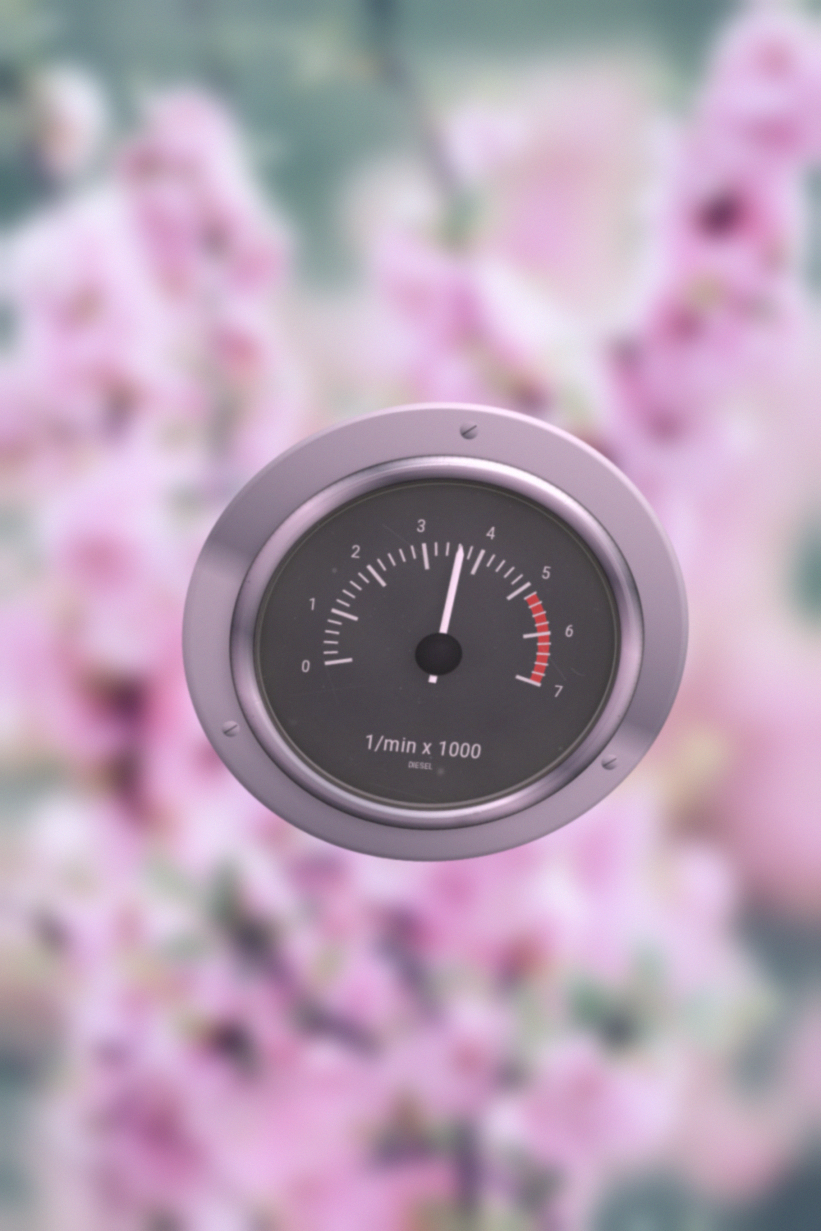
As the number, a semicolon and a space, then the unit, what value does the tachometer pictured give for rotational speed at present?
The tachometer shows 3600; rpm
